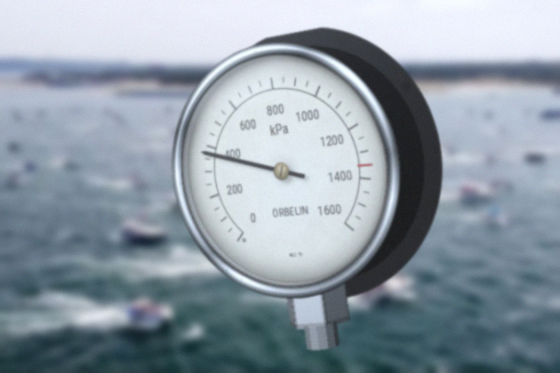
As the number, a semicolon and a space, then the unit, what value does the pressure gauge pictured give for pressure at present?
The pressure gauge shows 375; kPa
